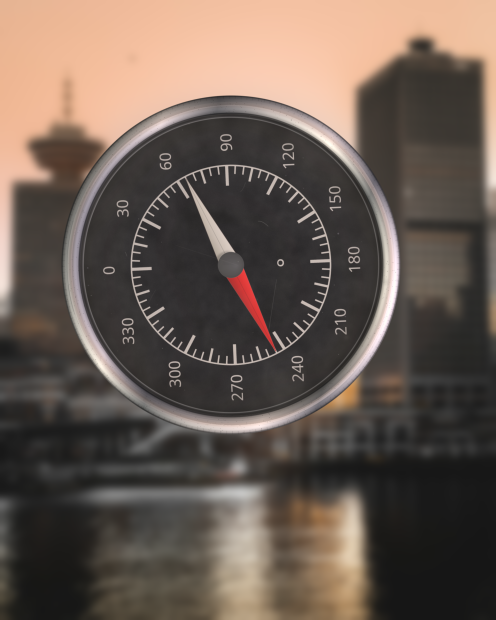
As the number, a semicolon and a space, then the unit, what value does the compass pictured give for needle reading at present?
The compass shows 245; °
